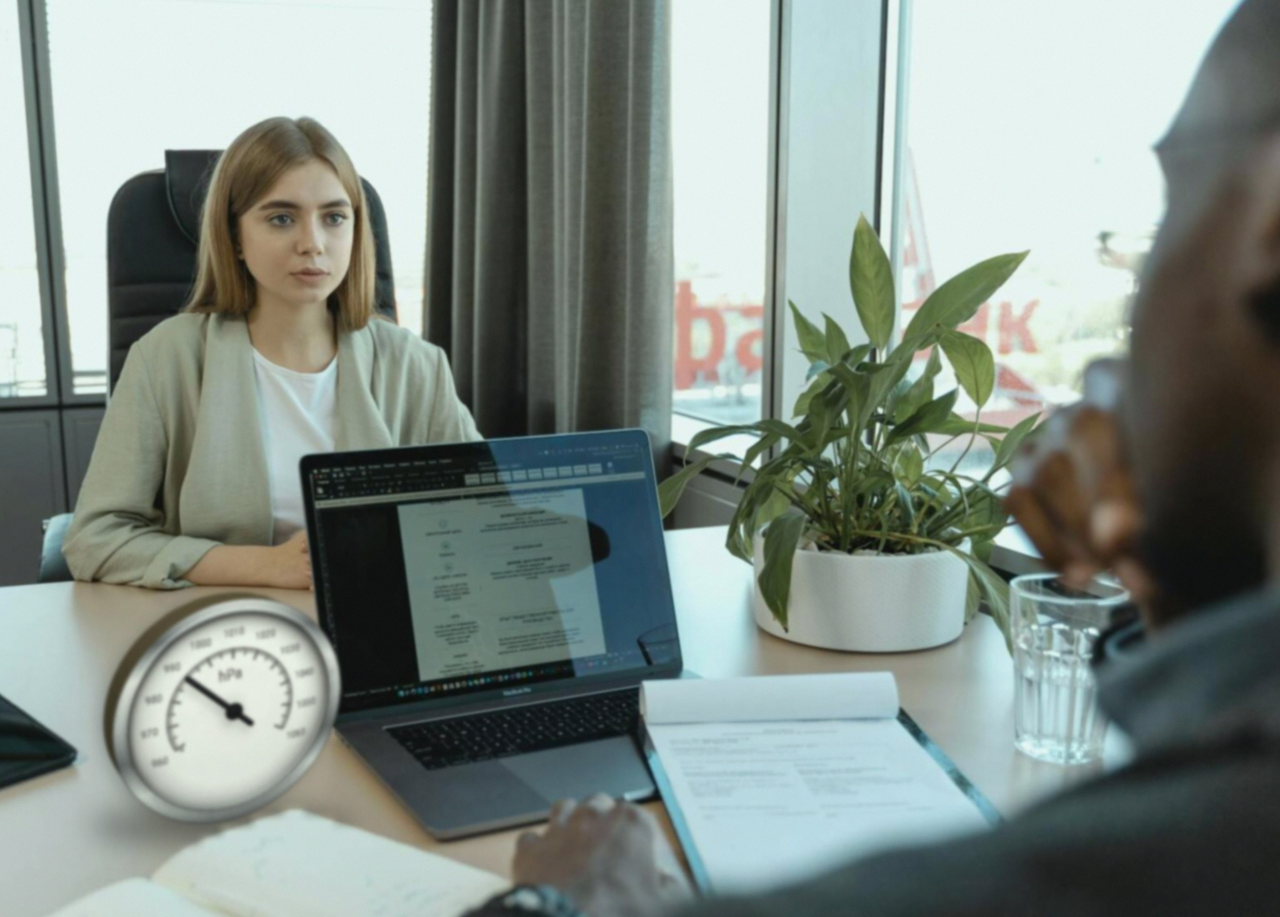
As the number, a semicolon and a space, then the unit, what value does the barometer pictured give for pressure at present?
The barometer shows 990; hPa
